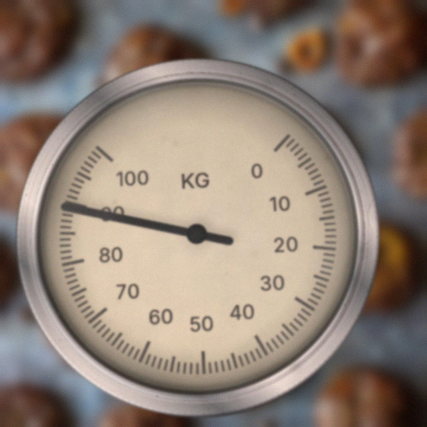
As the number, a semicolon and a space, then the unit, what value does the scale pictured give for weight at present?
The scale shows 89; kg
